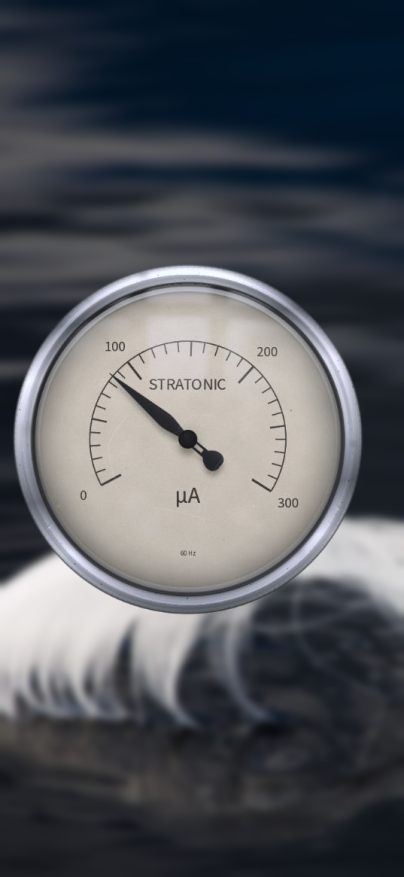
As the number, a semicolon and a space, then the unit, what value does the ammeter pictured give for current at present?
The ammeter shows 85; µA
